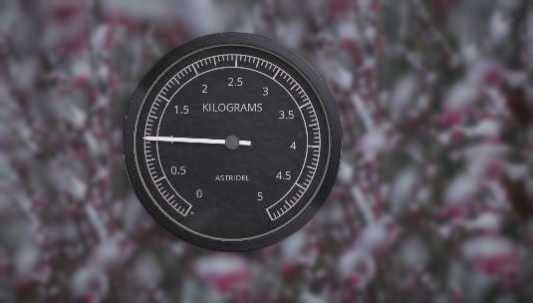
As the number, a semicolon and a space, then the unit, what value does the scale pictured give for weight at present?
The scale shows 1; kg
